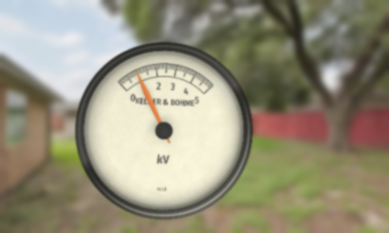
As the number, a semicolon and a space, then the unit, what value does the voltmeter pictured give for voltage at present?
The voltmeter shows 1; kV
